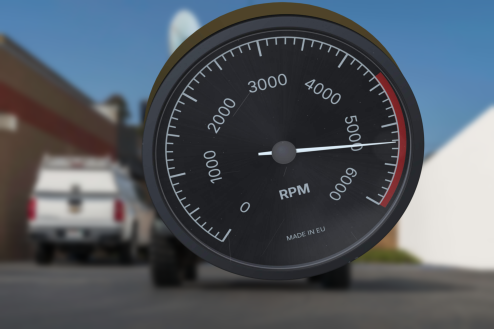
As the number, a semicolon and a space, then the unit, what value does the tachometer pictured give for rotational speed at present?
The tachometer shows 5200; rpm
